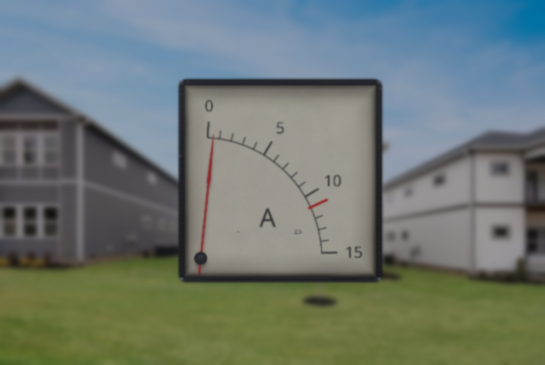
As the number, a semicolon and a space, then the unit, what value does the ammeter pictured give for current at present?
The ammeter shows 0.5; A
